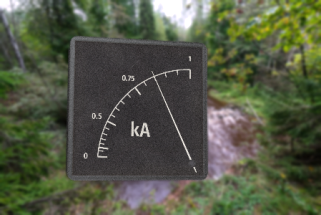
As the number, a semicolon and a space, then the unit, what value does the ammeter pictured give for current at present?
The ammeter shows 0.85; kA
